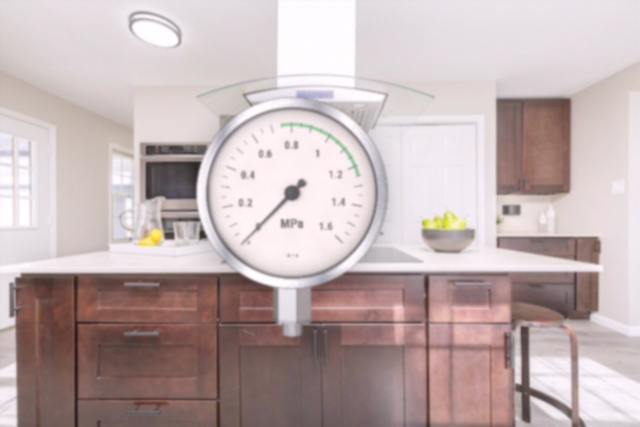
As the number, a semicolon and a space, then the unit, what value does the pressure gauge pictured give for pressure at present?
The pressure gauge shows 0; MPa
